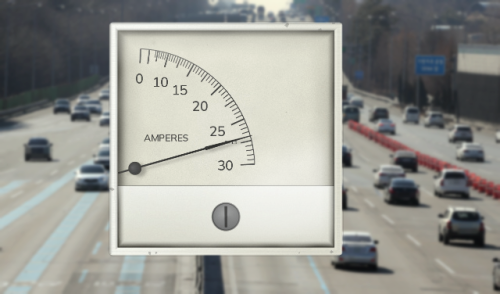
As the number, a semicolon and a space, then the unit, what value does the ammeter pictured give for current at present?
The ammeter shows 27; A
